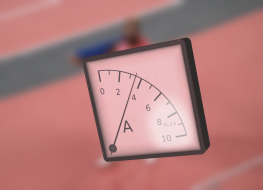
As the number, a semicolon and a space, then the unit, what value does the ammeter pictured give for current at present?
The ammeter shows 3.5; A
